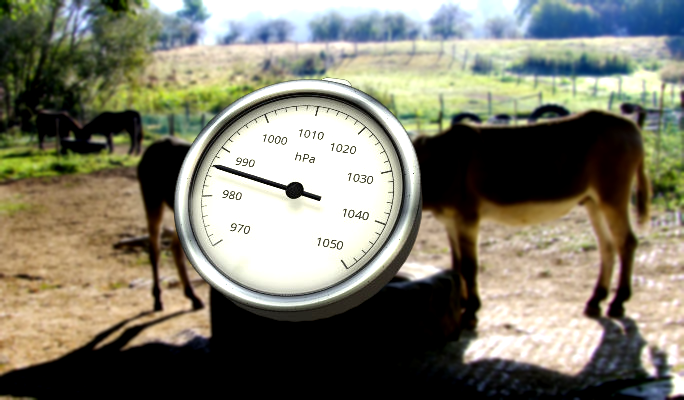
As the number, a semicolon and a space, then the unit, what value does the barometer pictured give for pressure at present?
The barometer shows 986; hPa
